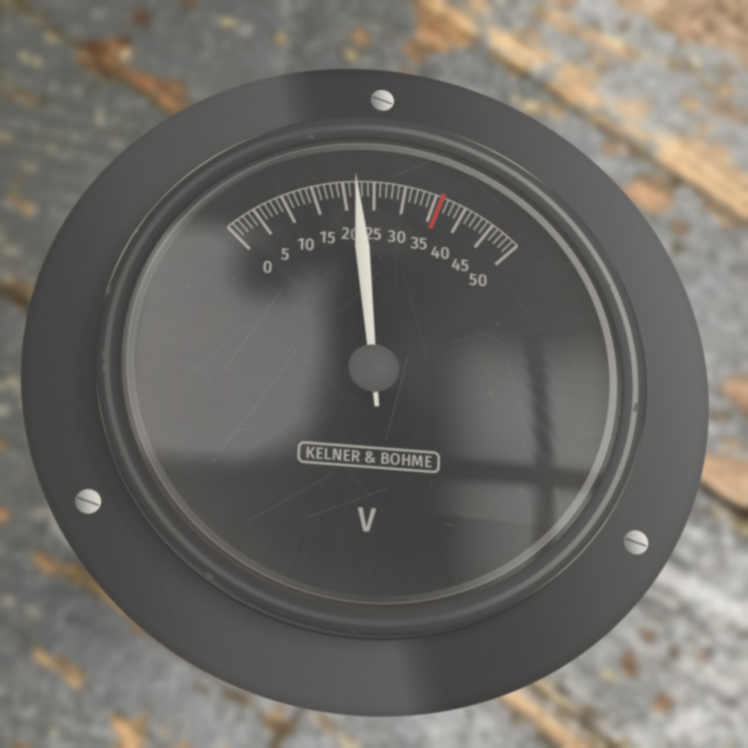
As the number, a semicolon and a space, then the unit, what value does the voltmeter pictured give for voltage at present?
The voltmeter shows 22; V
